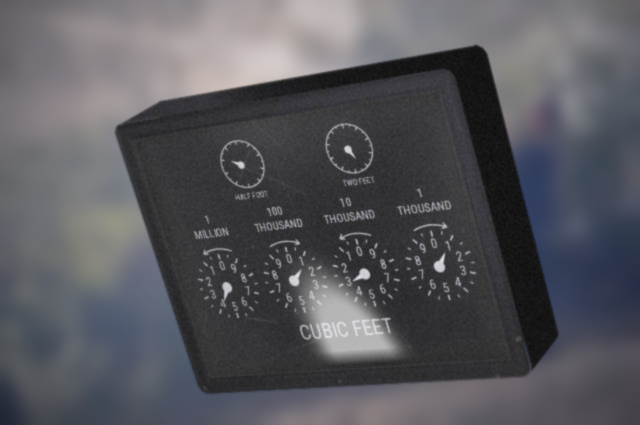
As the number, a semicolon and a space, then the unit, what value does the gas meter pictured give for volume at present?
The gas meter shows 413100; ft³
